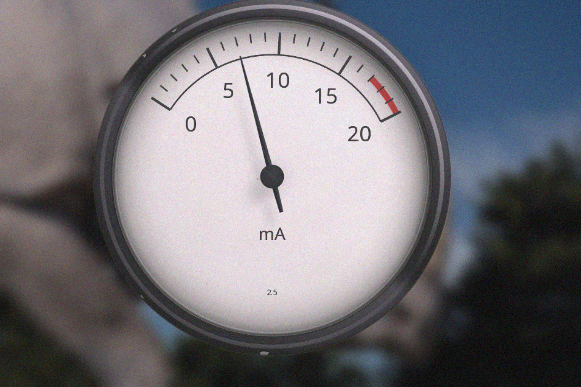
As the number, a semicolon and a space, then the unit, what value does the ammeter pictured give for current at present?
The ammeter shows 7; mA
